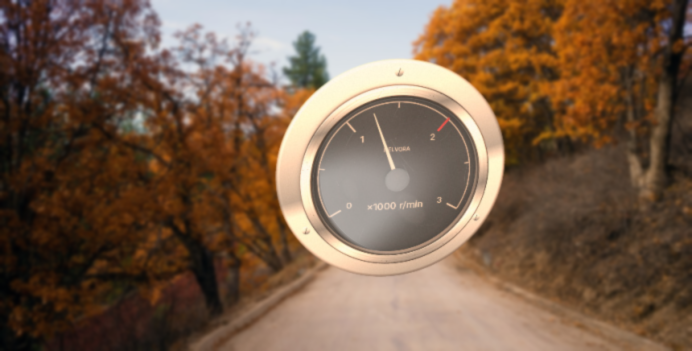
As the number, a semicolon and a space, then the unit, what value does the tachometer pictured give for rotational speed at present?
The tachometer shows 1250; rpm
